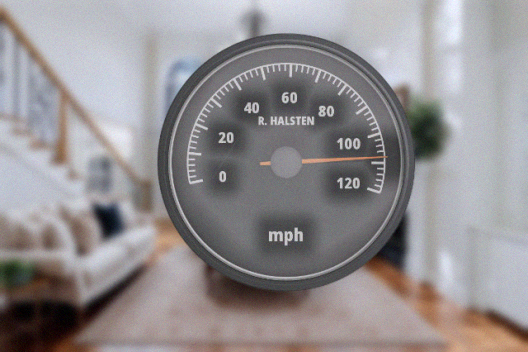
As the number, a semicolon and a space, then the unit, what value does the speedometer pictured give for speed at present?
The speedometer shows 108; mph
